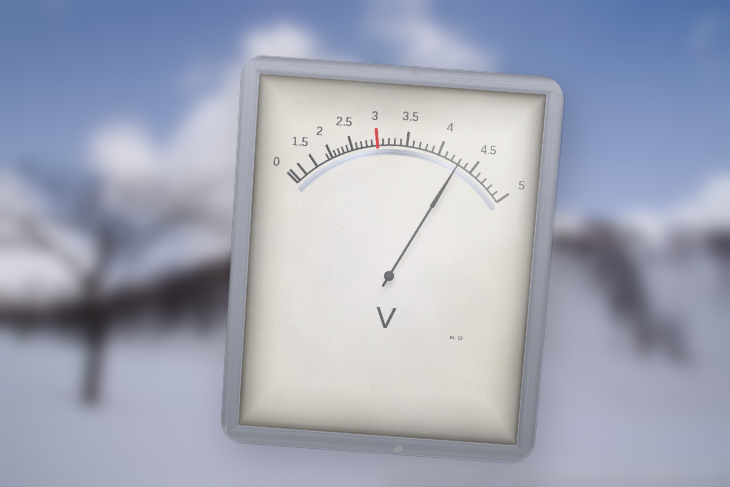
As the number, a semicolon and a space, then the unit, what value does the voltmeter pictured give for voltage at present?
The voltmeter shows 4.3; V
